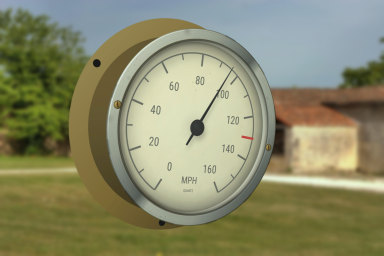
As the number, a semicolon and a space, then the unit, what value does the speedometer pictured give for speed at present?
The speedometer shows 95; mph
